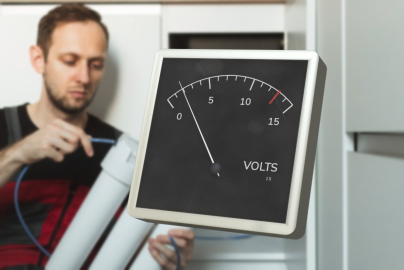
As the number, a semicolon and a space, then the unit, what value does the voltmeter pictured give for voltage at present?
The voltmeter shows 2; V
